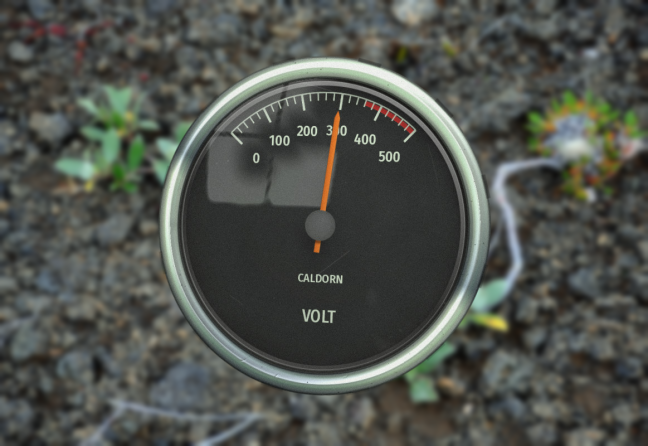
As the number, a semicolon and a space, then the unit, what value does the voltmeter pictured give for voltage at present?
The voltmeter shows 300; V
